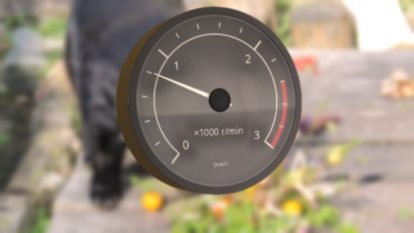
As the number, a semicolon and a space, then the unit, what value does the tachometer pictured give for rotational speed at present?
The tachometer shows 800; rpm
